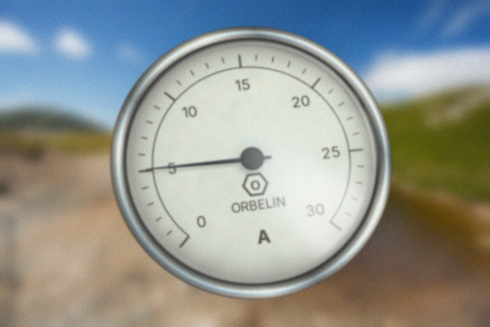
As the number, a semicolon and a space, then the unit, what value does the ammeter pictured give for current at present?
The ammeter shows 5; A
